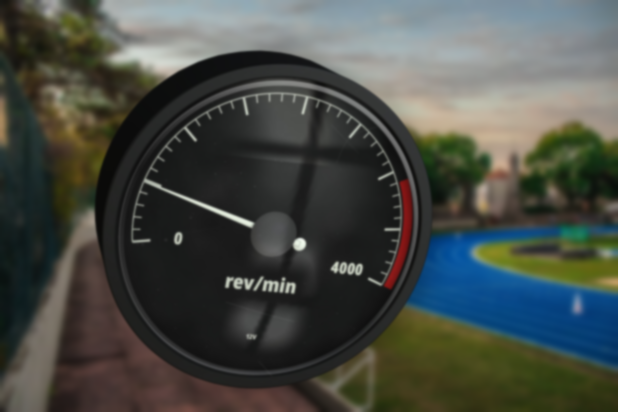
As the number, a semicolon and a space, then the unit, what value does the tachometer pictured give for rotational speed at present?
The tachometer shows 500; rpm
